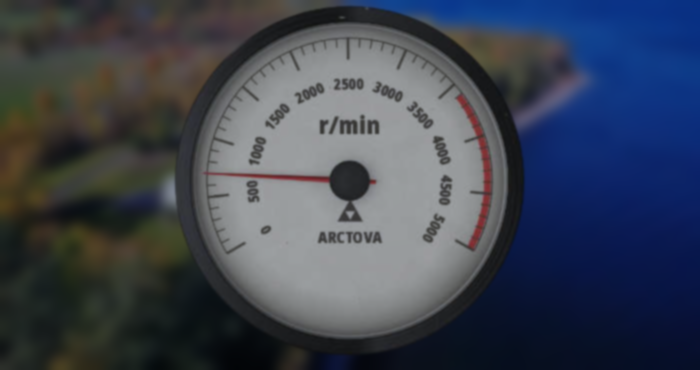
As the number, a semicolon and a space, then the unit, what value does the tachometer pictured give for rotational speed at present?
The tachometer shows 700; rpm
